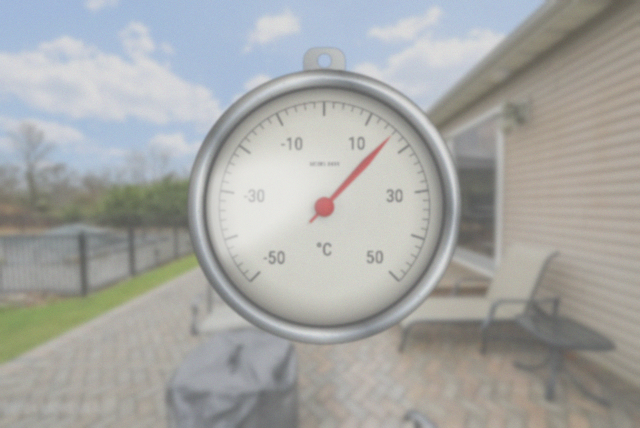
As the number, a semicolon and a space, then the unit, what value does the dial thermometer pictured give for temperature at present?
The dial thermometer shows 16; °C
